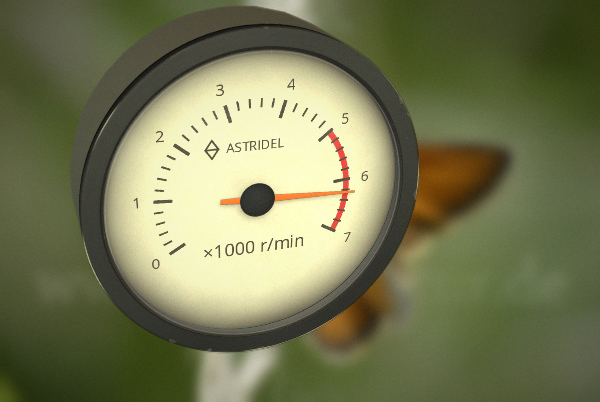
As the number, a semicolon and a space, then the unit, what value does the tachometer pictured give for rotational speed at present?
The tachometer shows 6200; rpm
